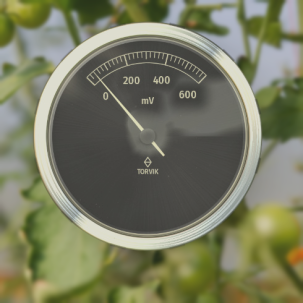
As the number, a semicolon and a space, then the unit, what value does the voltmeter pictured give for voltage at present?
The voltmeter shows 40; mV
